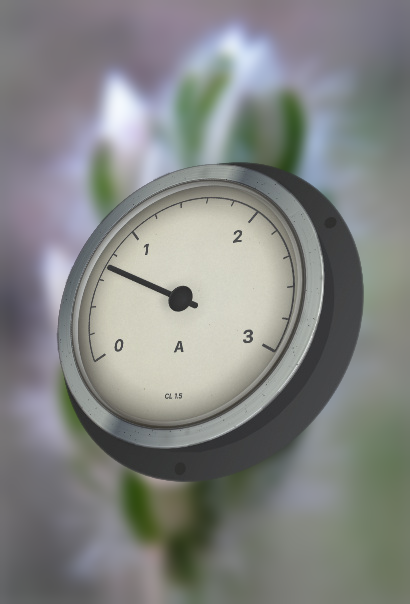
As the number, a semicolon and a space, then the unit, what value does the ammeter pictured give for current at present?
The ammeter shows 0.7; A
